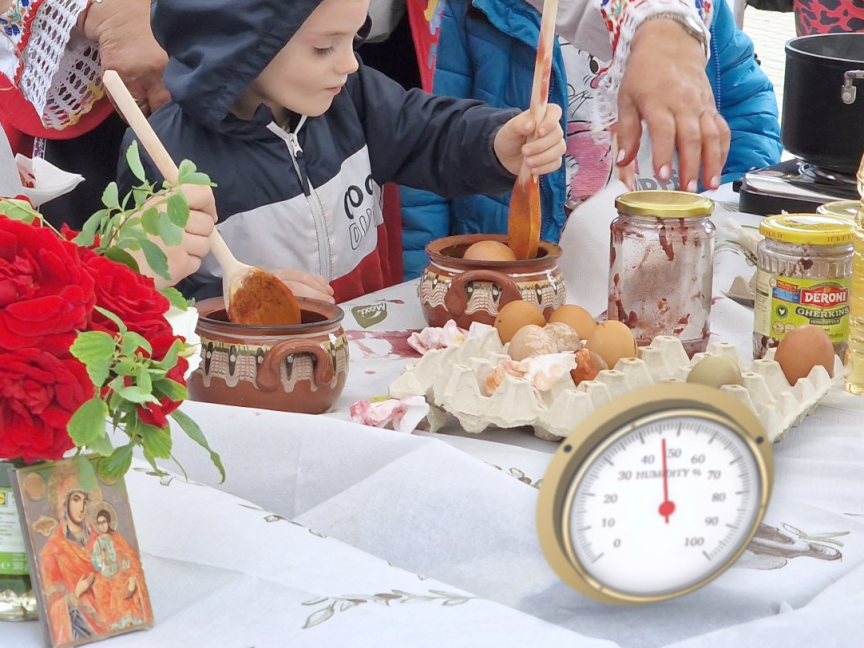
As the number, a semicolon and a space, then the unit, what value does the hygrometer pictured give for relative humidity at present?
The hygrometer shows 45; %
